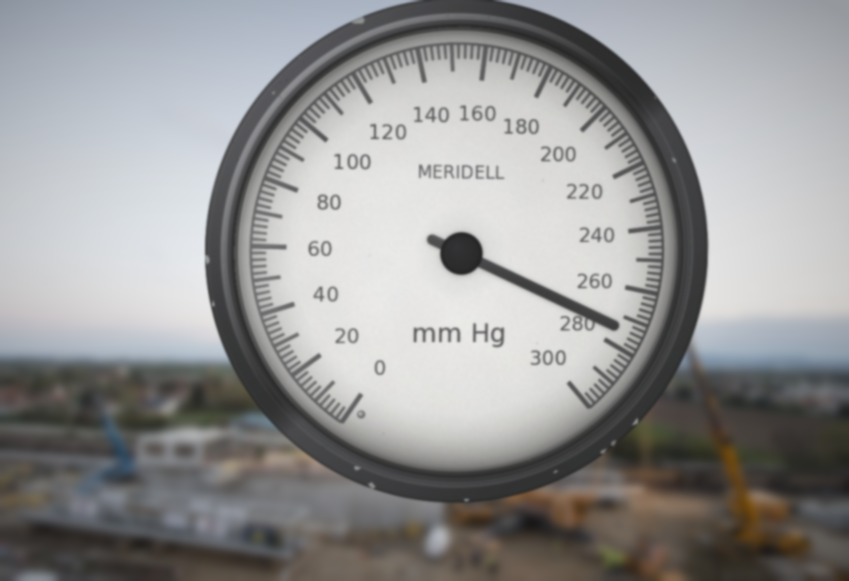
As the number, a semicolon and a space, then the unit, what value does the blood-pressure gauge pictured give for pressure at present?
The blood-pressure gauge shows 274; mmHg
